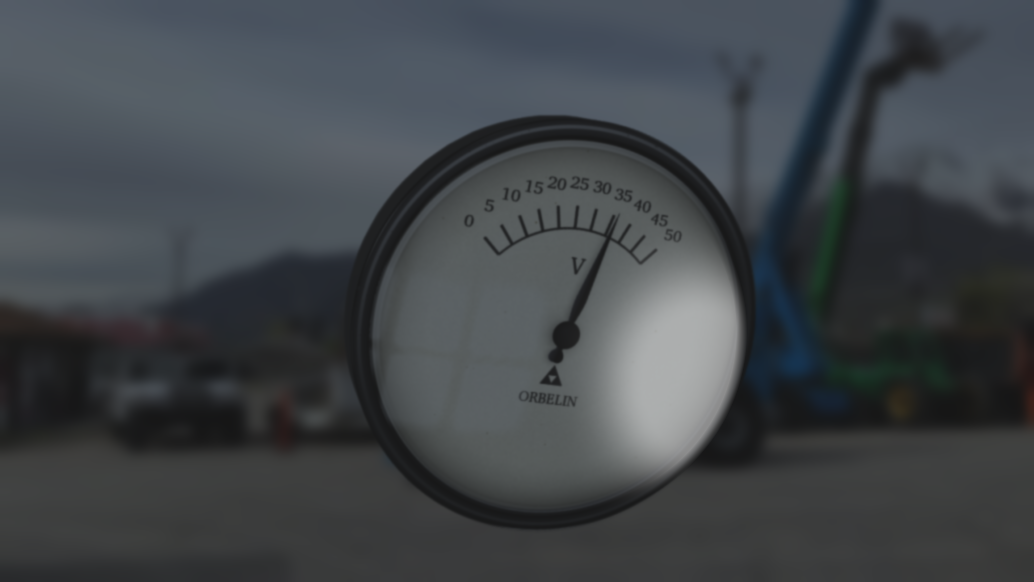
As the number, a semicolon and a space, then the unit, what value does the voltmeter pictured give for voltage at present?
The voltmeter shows 35; V
